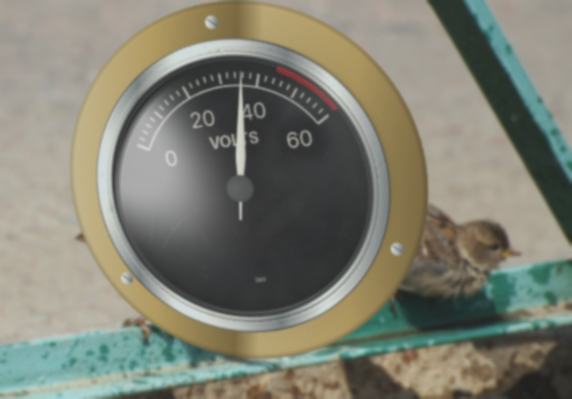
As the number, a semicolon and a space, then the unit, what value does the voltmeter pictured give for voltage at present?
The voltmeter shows 36; V
